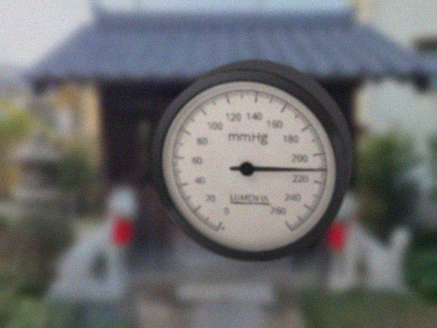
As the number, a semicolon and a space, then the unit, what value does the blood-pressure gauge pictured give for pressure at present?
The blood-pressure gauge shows 210; mmHg
